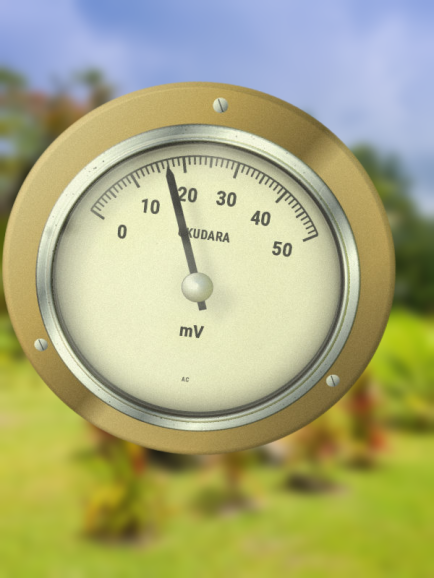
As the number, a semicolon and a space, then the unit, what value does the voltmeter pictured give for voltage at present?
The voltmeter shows 17; mV
